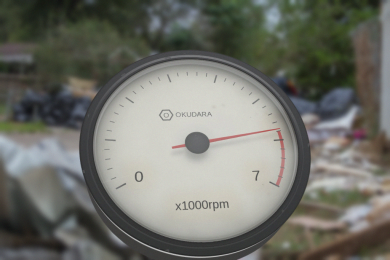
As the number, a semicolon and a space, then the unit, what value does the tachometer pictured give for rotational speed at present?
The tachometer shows 5800; rpm
